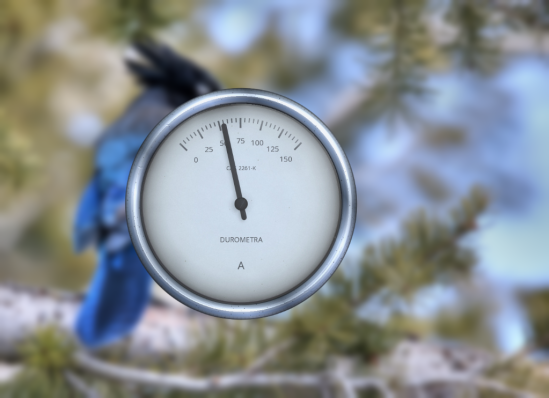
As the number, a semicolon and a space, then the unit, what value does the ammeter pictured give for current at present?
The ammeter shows 55; A
